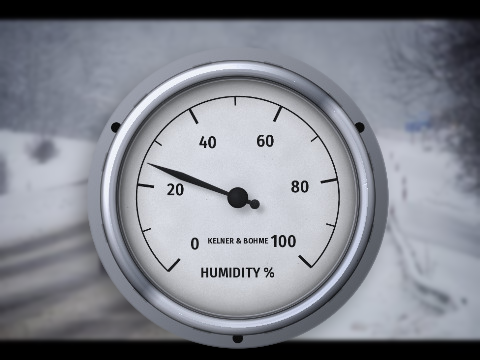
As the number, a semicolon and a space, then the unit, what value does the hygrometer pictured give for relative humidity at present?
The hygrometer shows 25; %
